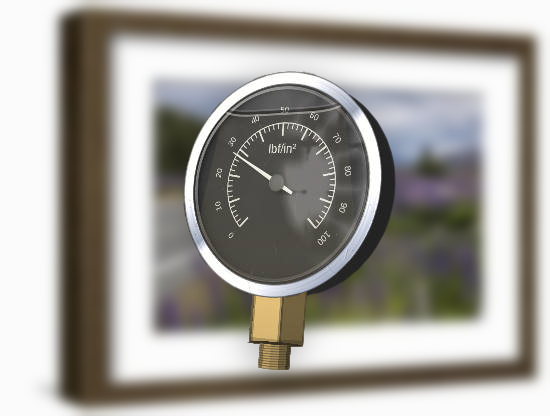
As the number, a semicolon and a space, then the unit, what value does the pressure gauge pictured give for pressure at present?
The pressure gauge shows 28; psi
